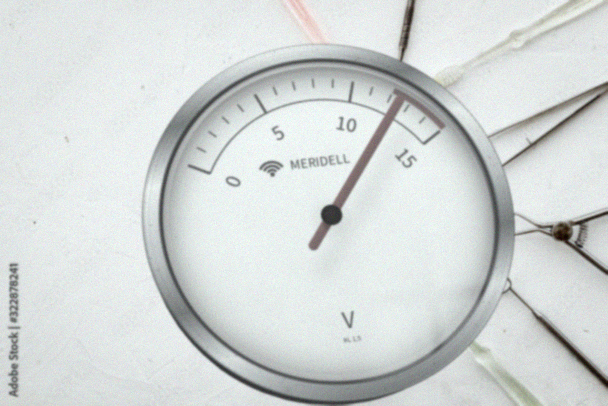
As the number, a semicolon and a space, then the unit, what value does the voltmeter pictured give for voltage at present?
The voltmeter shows 12.5; V
